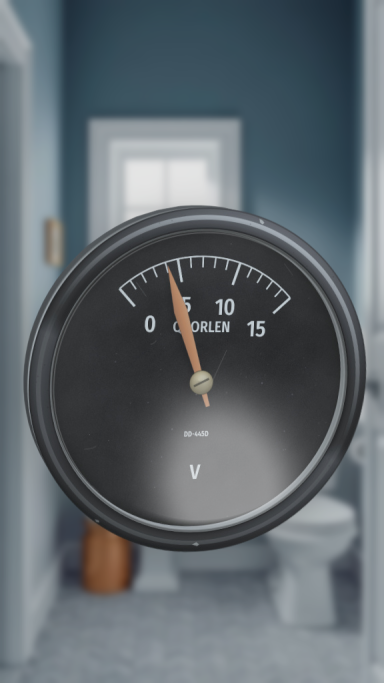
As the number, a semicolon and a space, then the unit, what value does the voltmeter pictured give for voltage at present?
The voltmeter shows 4; V
